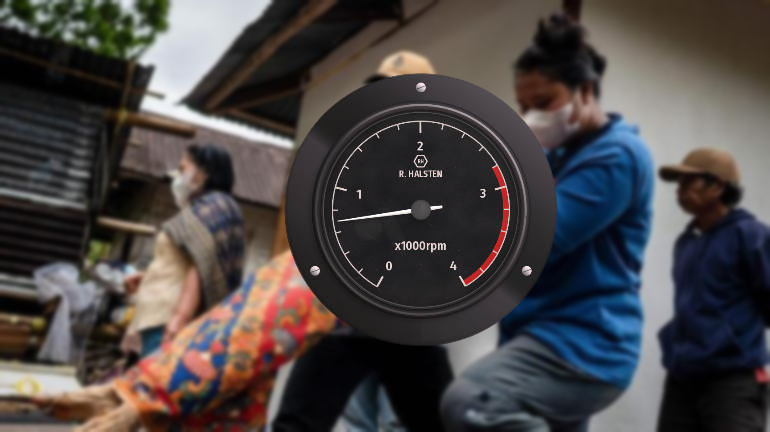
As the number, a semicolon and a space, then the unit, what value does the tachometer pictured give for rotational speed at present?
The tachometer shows 700; rpm
